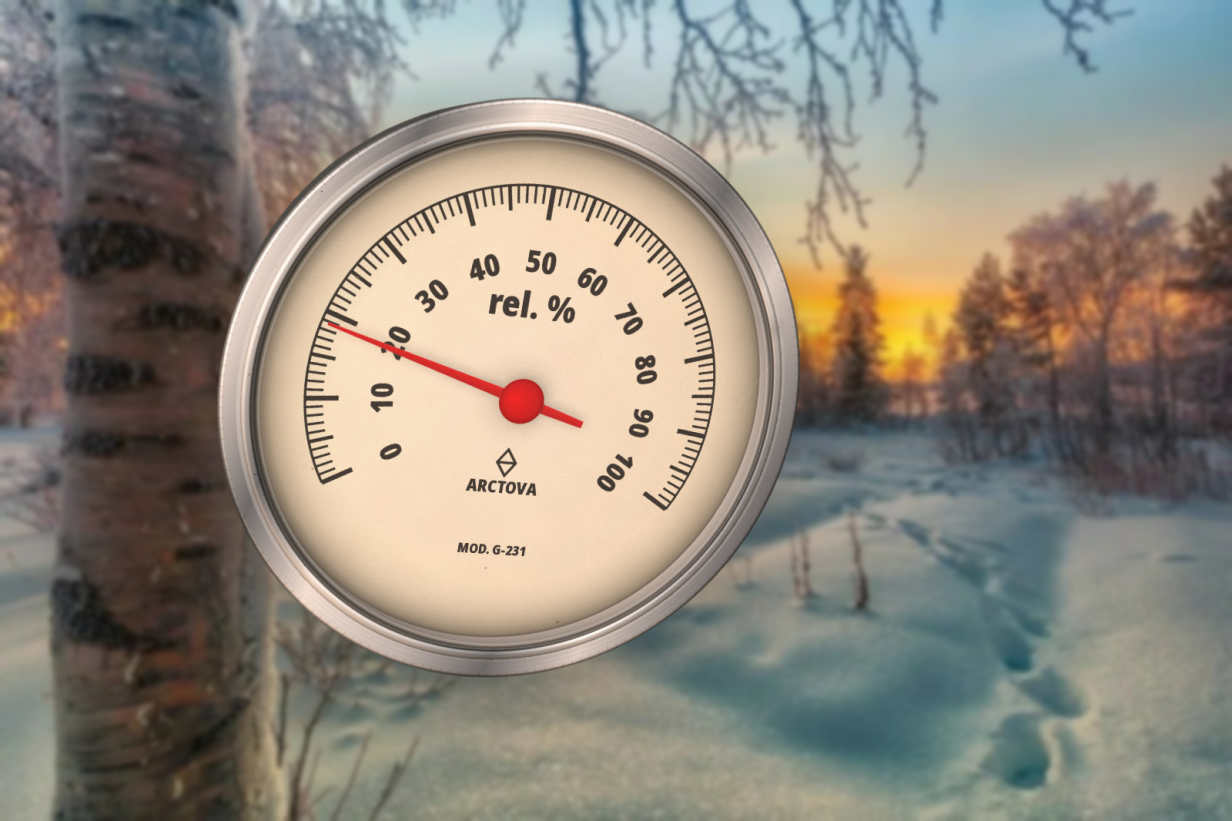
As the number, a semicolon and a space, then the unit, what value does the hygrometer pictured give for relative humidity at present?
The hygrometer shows 19; %
